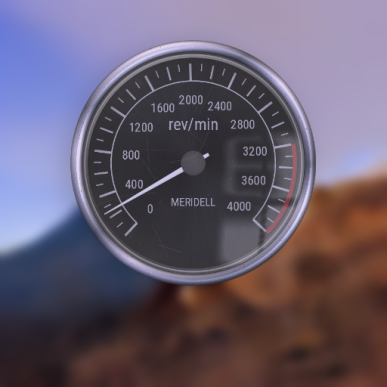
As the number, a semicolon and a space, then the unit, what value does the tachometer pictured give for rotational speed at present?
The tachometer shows 250; rpm
